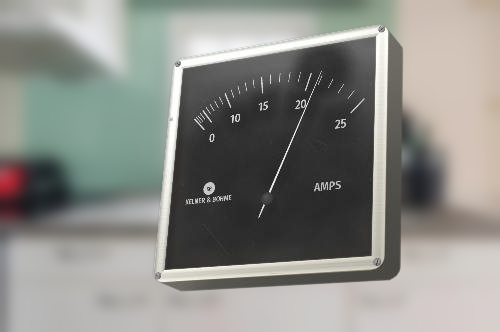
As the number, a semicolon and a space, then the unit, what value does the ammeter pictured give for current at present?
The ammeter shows 21; A
